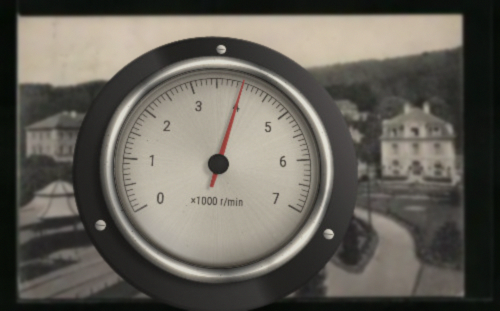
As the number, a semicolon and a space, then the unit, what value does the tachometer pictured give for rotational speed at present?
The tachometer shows 4000; rpm
